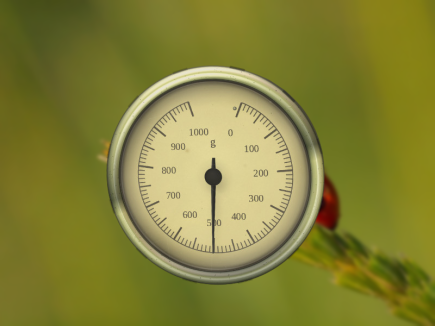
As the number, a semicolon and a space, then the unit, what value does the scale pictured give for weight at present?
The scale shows 500; g
